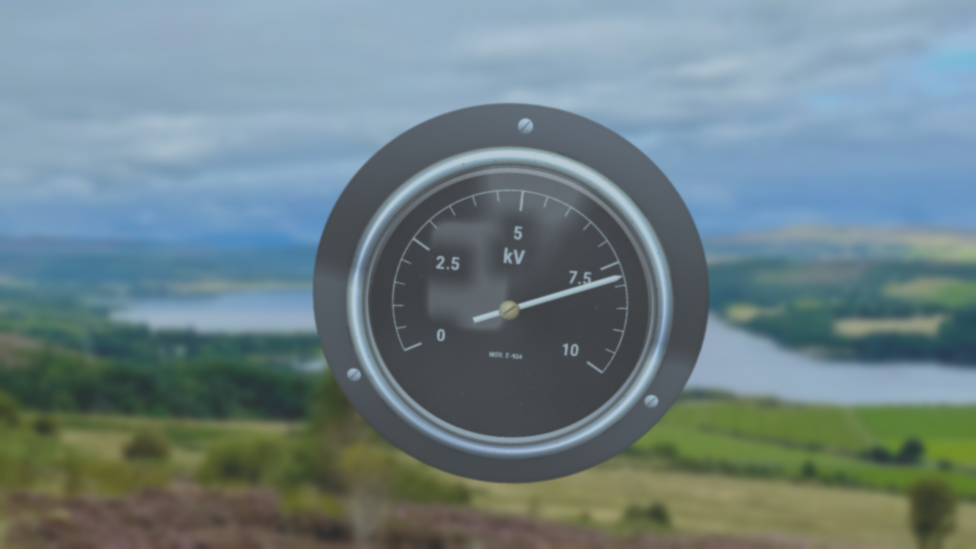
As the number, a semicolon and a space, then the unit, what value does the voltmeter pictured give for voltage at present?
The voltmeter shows 7.75; kV
